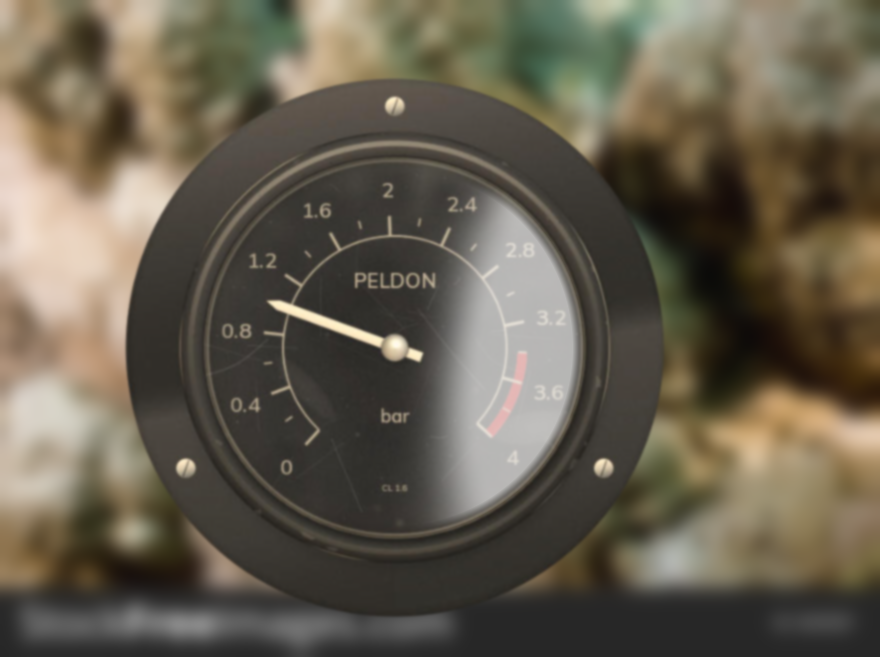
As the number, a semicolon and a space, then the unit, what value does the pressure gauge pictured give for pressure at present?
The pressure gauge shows 1; bar
